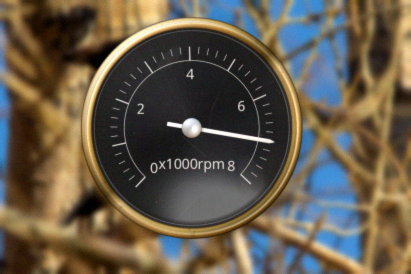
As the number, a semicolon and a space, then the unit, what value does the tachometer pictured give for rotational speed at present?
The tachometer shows 7000; rpm
